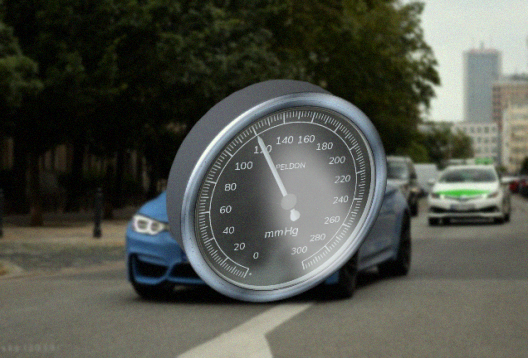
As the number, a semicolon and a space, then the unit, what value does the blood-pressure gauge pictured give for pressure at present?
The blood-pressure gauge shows 120; mmHg
